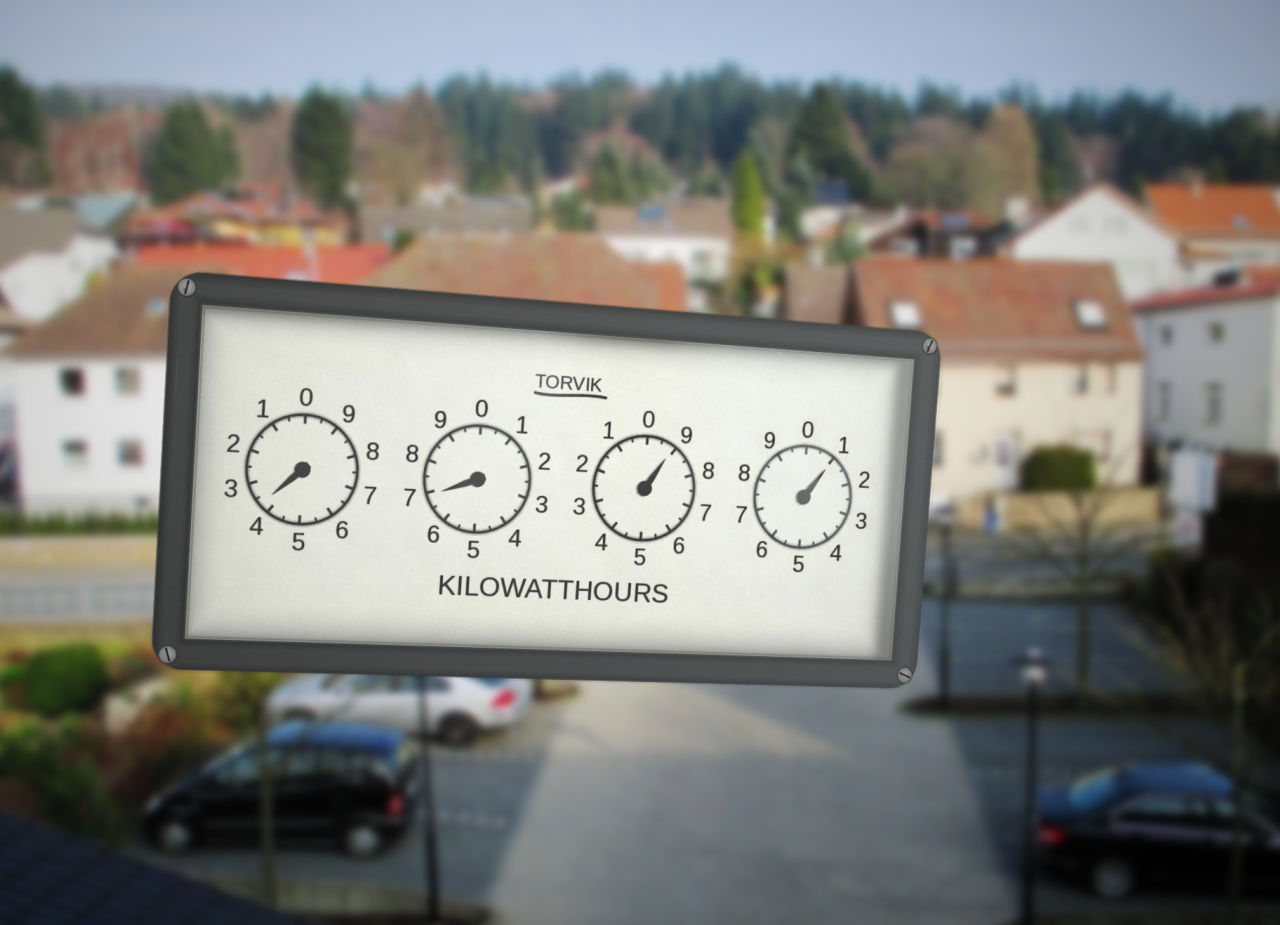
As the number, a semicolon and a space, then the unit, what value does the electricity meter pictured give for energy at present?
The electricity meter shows 3691; kWh
